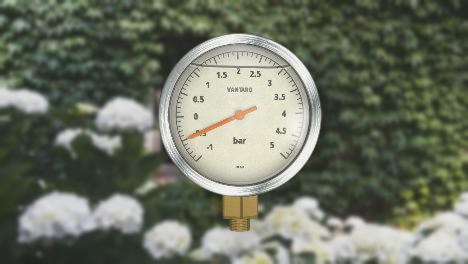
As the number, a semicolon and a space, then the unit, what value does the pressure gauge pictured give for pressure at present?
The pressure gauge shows -0.5; bar
